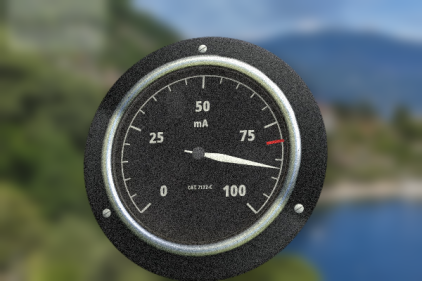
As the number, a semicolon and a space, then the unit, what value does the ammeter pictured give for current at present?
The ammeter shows 87.5; mA
